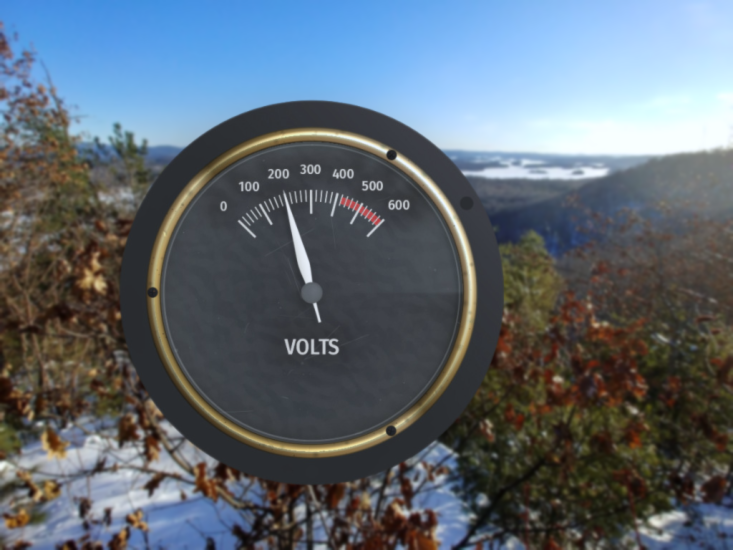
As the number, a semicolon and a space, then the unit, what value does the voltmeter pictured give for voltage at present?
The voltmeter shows 200; V
